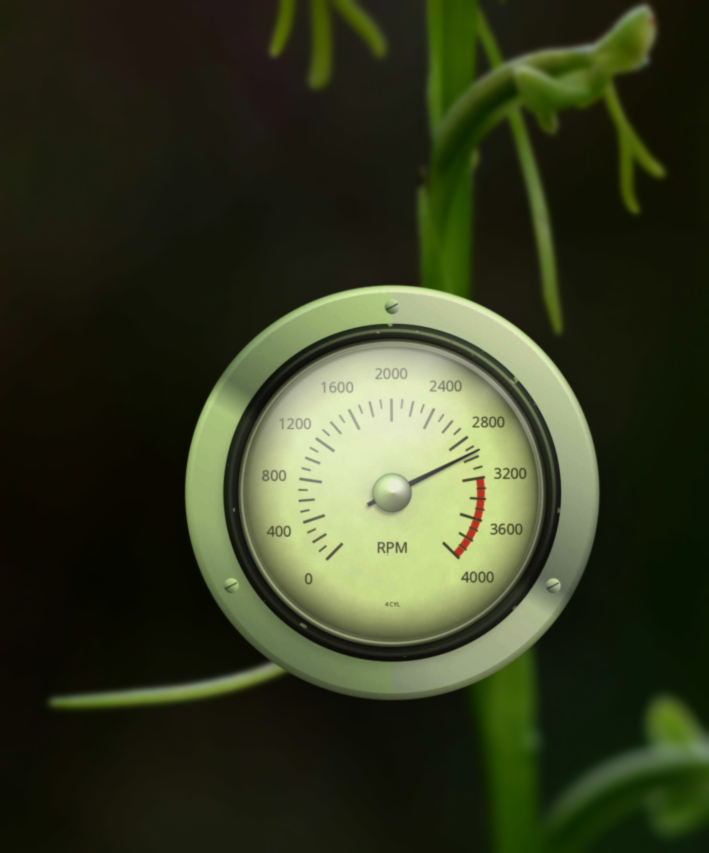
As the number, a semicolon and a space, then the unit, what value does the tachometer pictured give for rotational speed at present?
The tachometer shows 2950; rpm
